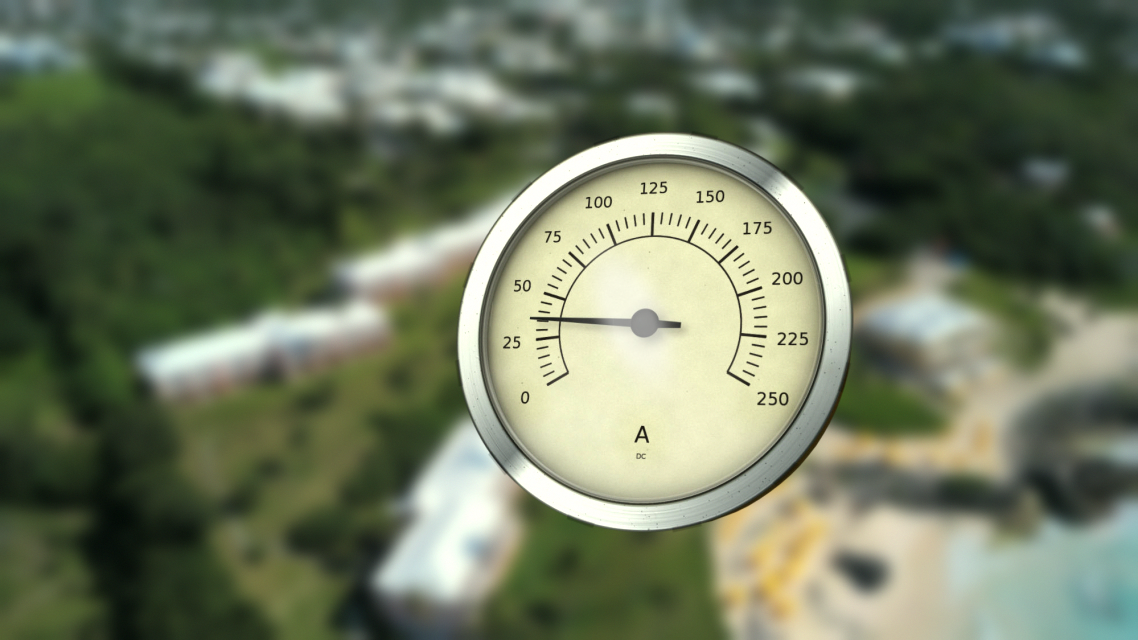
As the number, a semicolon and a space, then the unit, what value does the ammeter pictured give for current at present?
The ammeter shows 35; A
